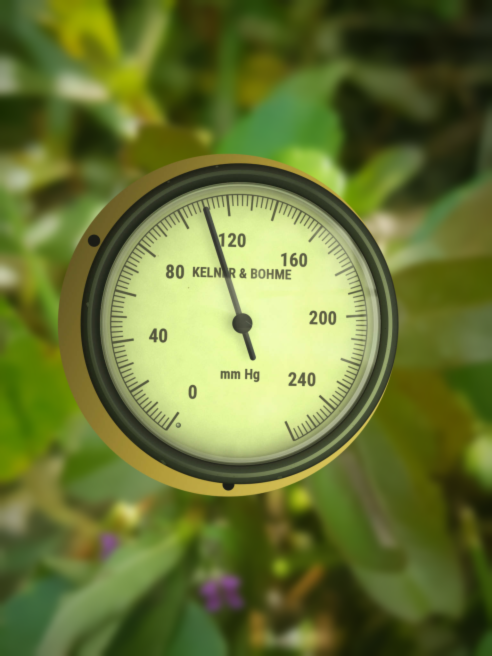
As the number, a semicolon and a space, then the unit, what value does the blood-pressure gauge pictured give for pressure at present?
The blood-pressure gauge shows 110; mmHg
